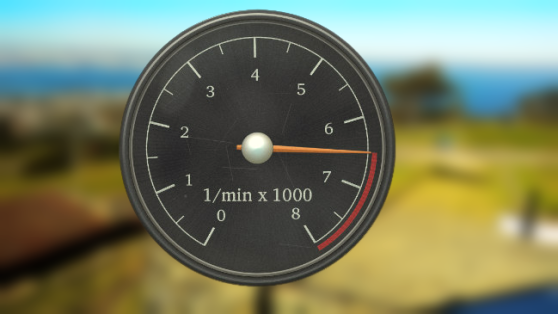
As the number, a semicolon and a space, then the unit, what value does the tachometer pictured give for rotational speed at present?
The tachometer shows 6500; rpm
